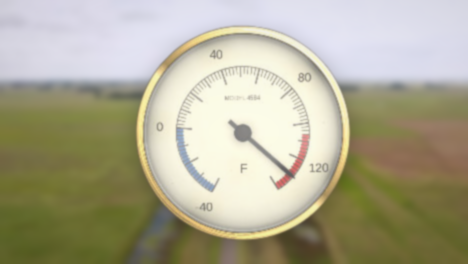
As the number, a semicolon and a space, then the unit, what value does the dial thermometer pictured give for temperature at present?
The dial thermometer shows 130; °F
